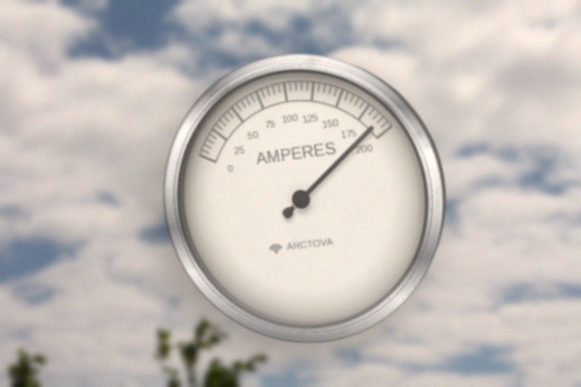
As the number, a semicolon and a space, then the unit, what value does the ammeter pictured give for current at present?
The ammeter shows 190; A
